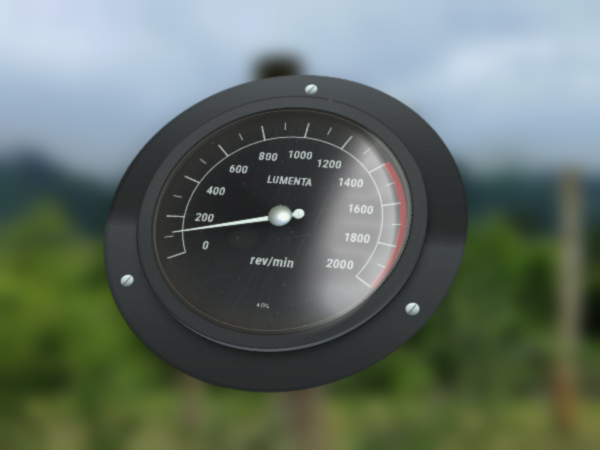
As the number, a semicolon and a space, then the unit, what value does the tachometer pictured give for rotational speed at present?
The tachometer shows 100; rpm
